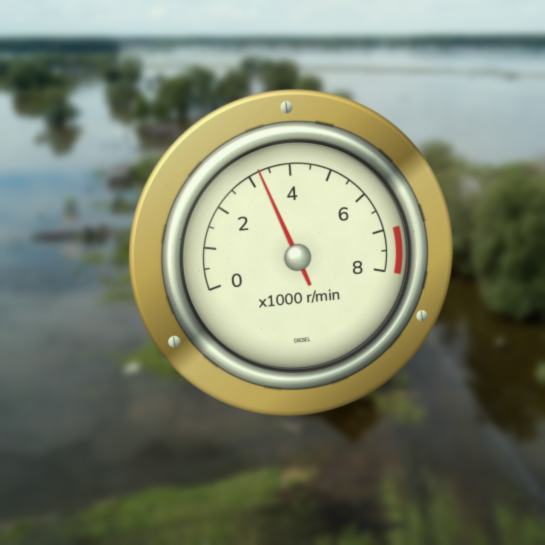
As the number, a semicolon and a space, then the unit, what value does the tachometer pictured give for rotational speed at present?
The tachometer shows 3250; rpm
